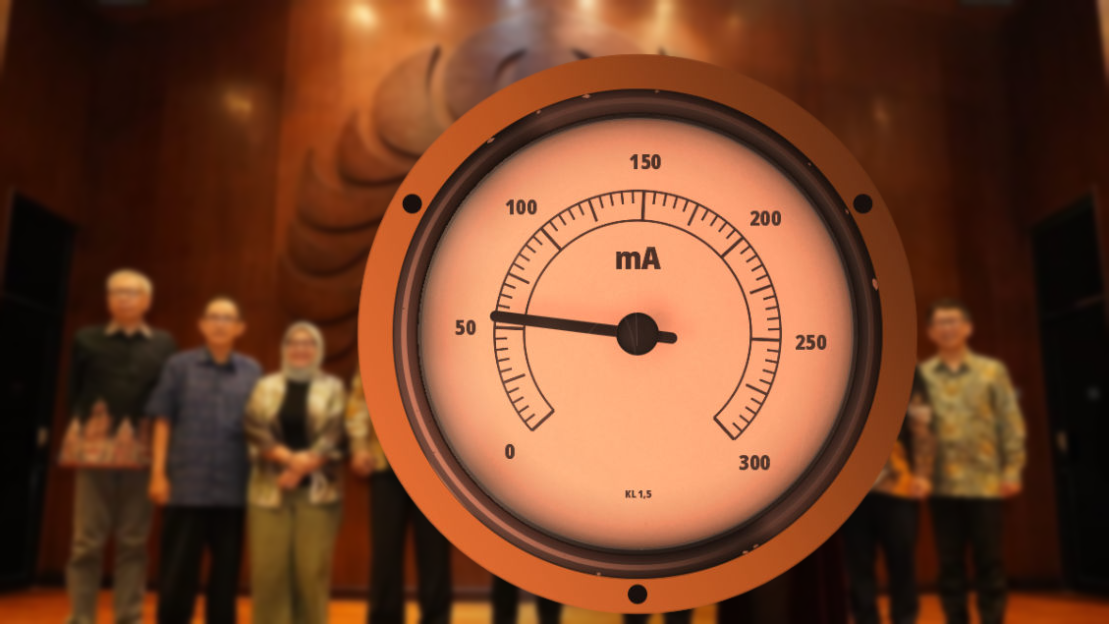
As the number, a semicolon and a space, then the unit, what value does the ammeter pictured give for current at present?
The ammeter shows 55; mA
